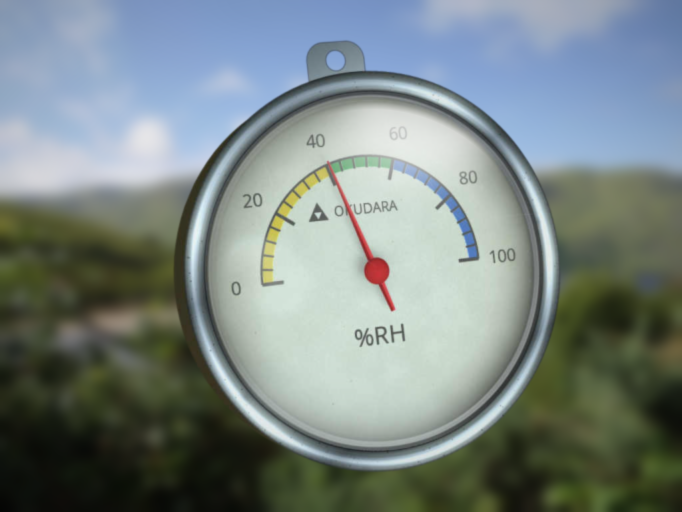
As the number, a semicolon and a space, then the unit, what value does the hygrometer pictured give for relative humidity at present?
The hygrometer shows 40; %
